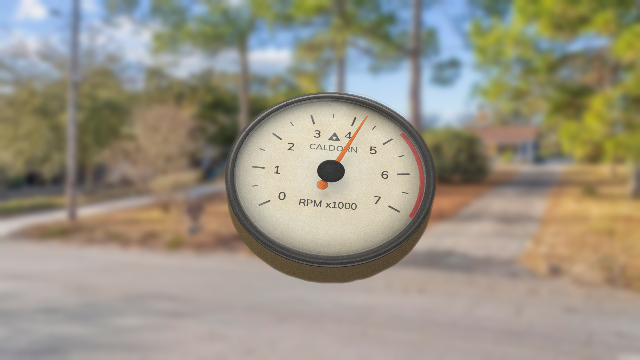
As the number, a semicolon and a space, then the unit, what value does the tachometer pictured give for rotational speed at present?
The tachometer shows 4250; rpm
